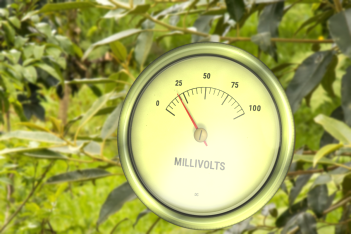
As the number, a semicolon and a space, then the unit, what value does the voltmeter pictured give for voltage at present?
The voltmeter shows 20; mV
